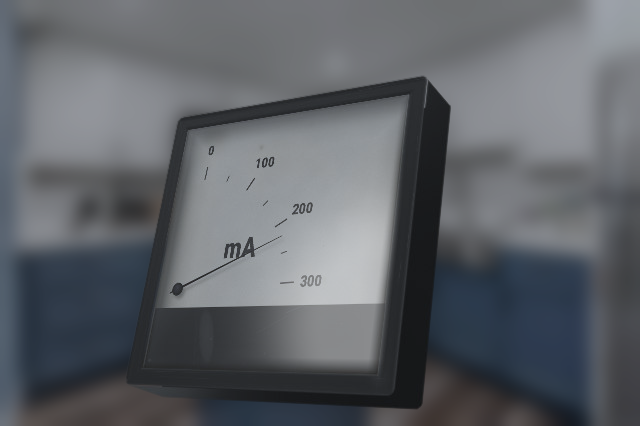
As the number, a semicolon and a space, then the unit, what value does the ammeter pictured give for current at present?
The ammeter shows 225; mA
